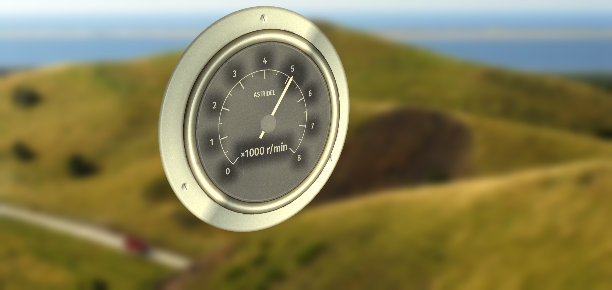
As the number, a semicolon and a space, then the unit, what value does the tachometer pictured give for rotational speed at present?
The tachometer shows 5000; rpm
